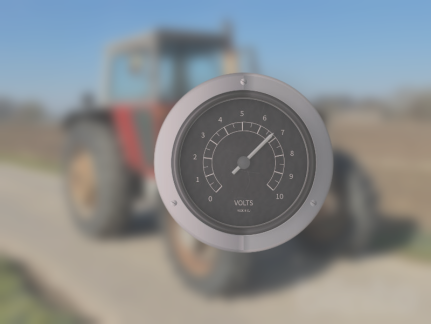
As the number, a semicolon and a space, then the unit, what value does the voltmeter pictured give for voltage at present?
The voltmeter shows 6.75; V
